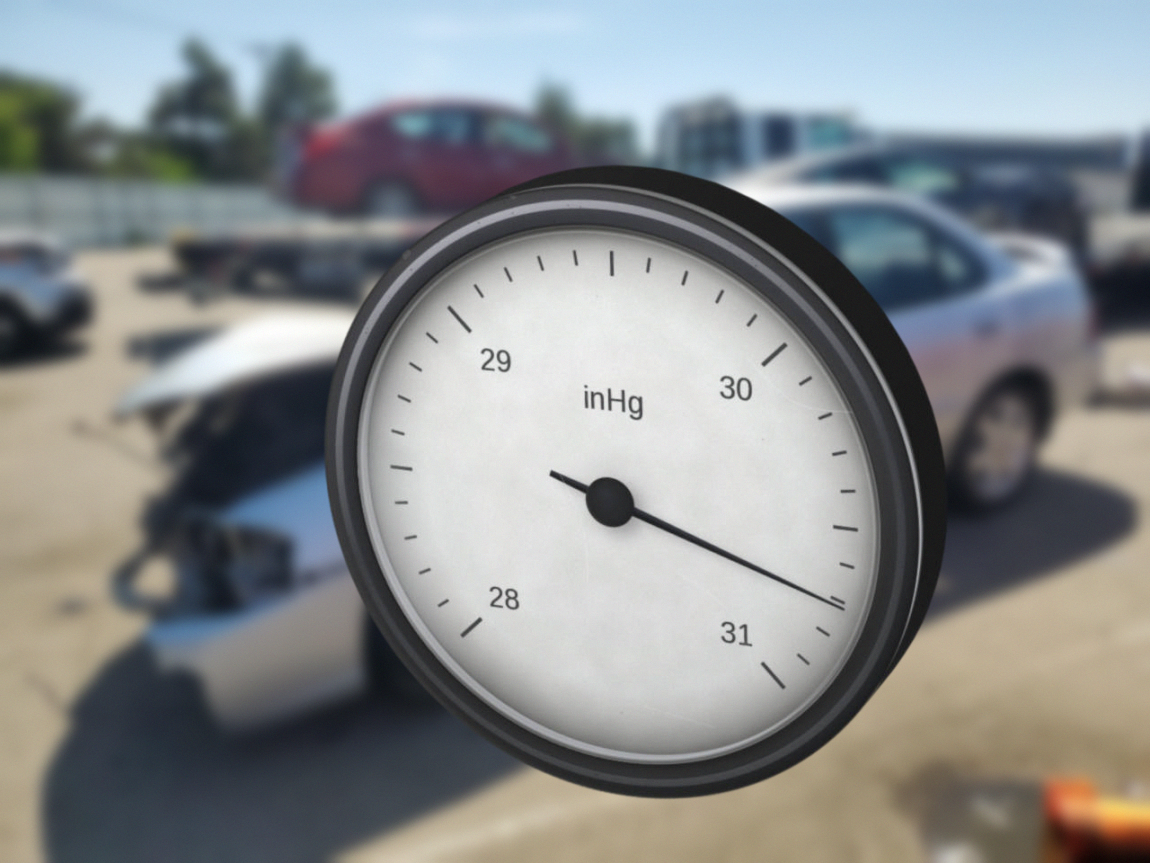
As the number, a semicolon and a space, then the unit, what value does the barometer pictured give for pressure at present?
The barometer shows 30.7; inHg
